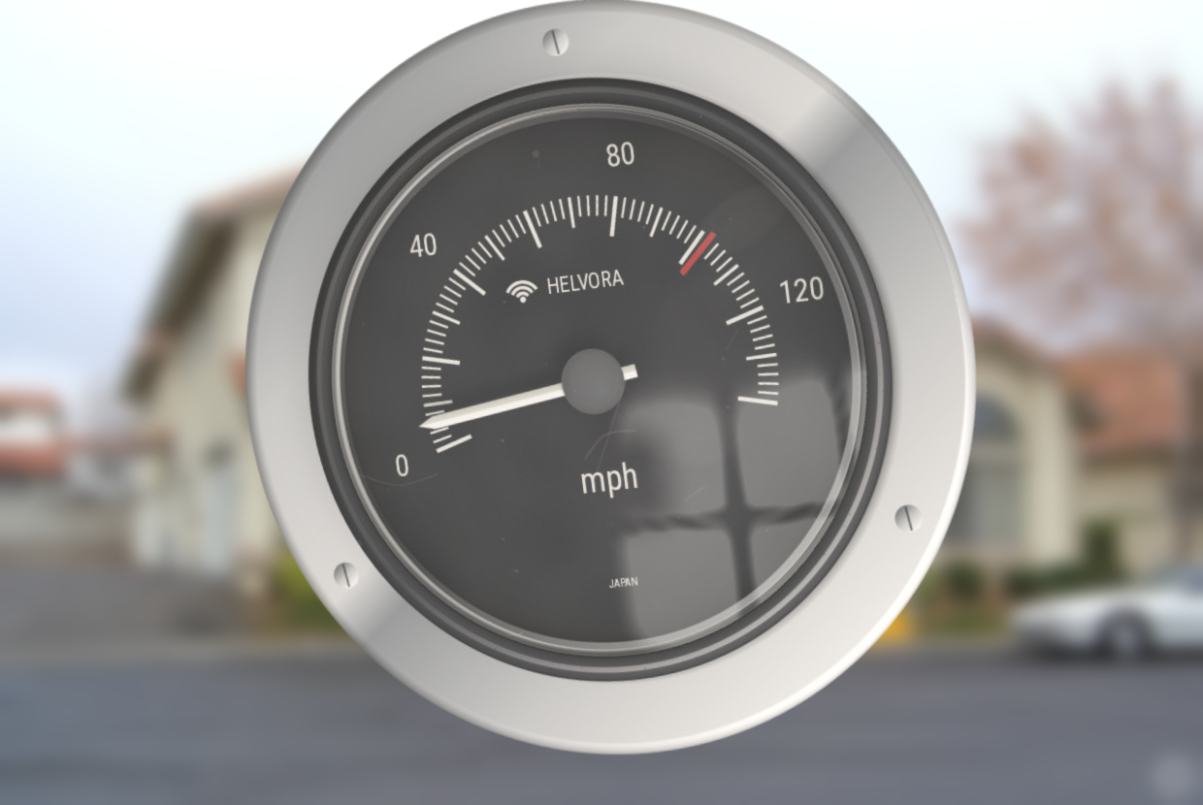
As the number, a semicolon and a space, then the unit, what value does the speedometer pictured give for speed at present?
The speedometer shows 6; mph
